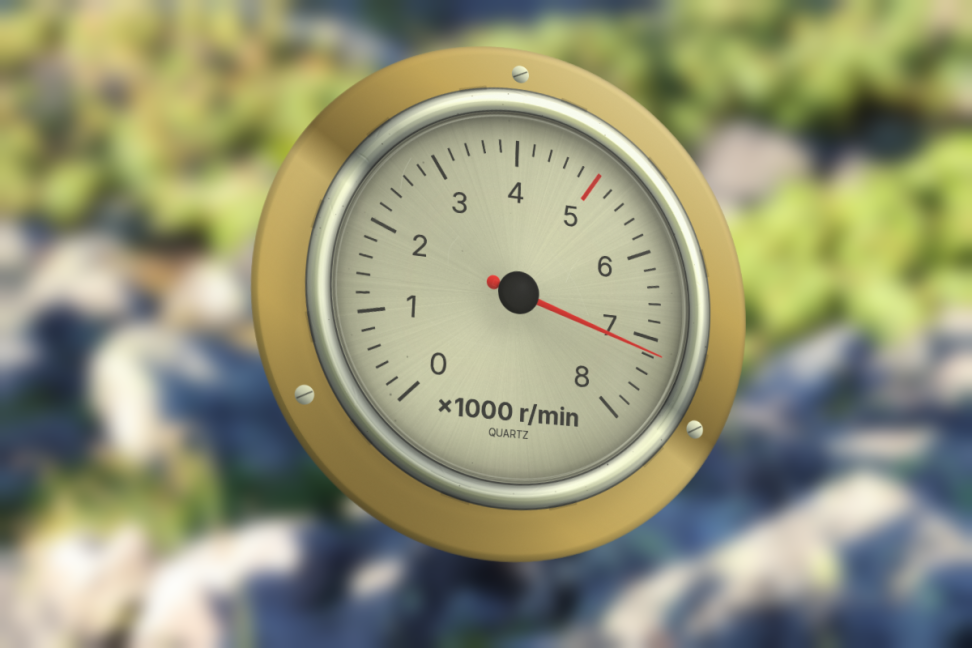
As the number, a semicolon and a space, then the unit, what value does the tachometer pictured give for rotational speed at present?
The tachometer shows 7200; rpm
